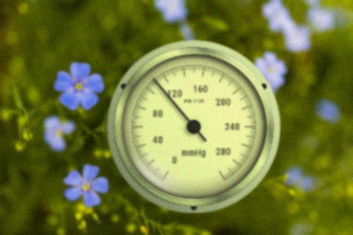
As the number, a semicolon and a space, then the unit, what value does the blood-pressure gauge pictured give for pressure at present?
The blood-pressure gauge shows 110; mmHg
